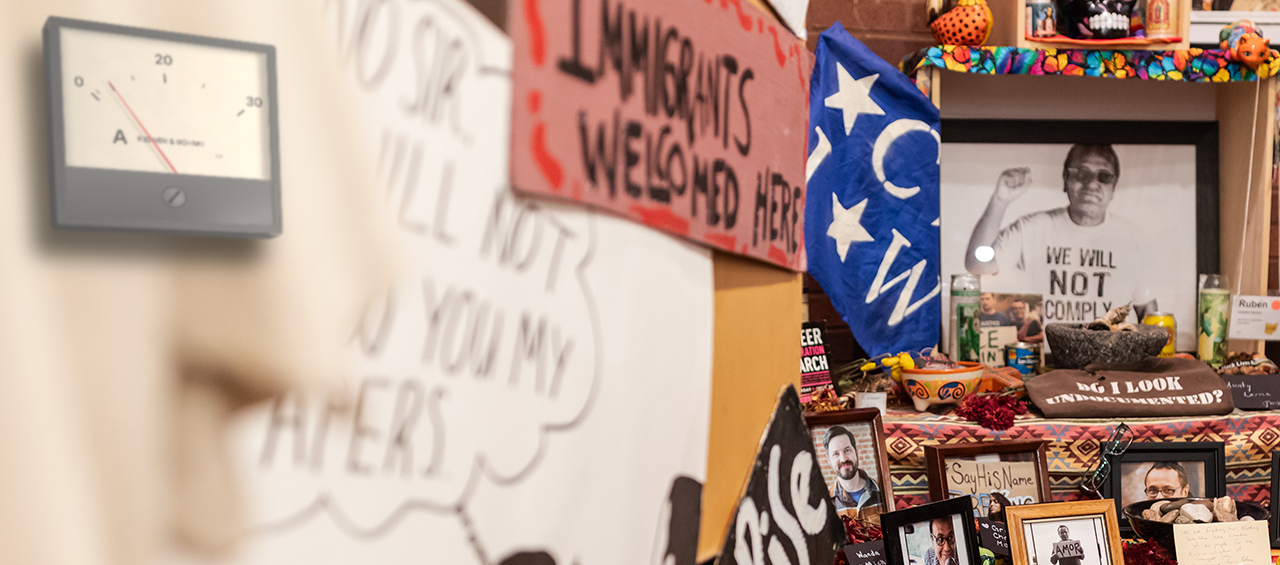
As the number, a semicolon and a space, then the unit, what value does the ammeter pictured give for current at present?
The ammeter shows 10; A
